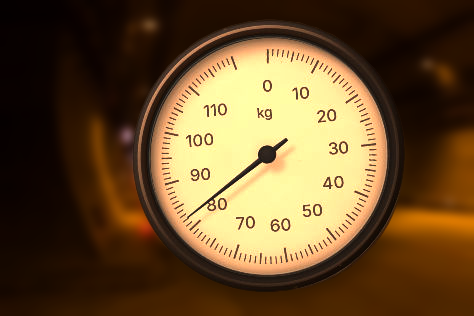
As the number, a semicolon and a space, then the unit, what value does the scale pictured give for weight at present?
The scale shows 82; kg
